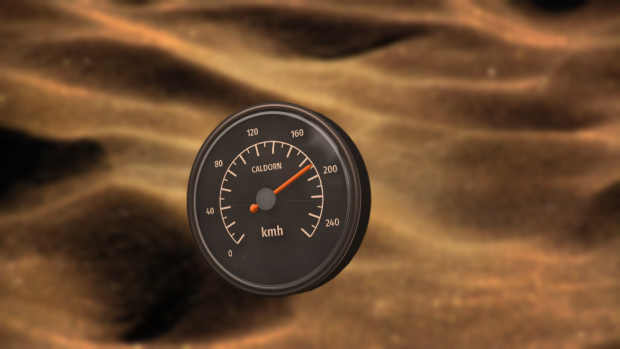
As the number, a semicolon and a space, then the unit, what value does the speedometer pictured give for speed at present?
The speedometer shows 190; km/h
